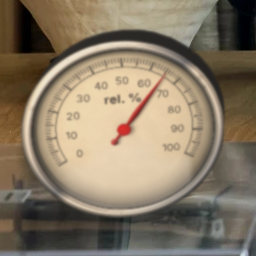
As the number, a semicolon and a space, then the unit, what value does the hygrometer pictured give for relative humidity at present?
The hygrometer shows 65; %
